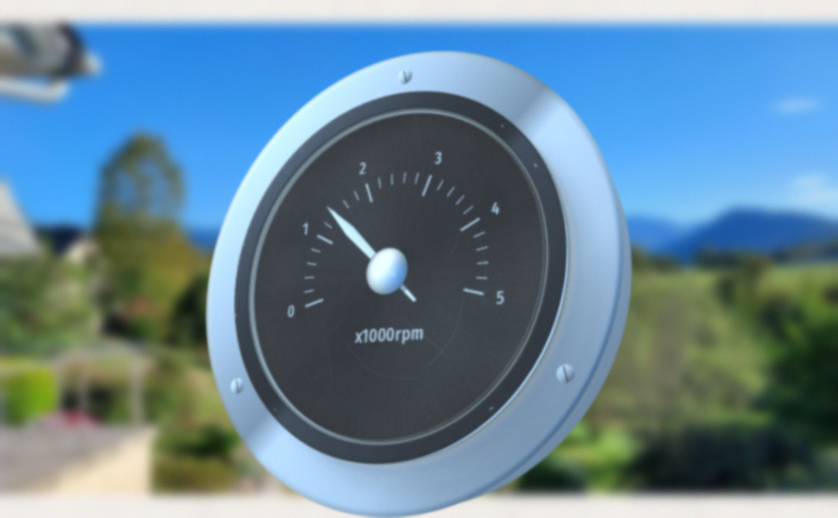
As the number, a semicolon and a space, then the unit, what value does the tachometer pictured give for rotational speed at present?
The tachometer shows 1400; rpm
